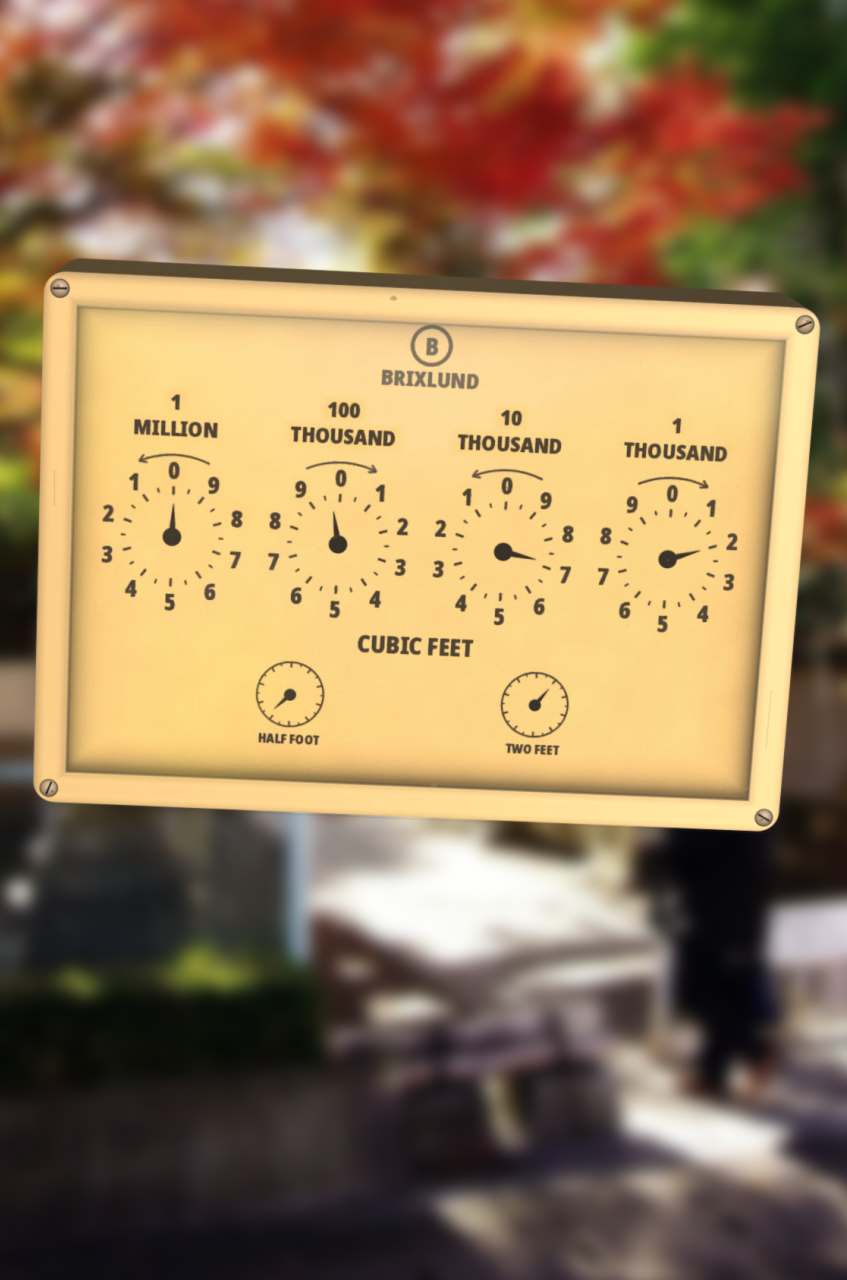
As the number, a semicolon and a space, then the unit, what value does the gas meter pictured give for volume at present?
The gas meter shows 997200; ft³
